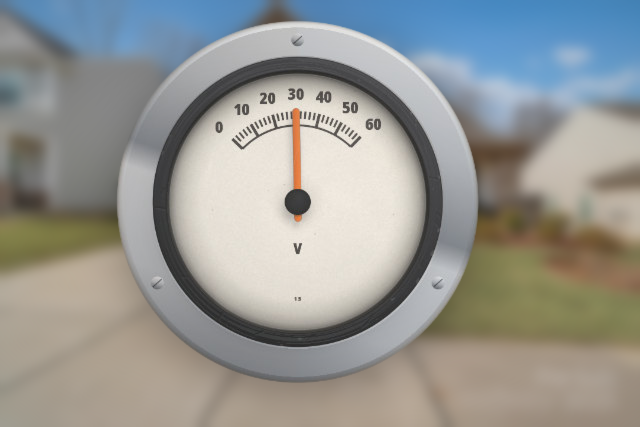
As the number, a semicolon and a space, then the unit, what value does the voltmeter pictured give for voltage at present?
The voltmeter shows 30; V
